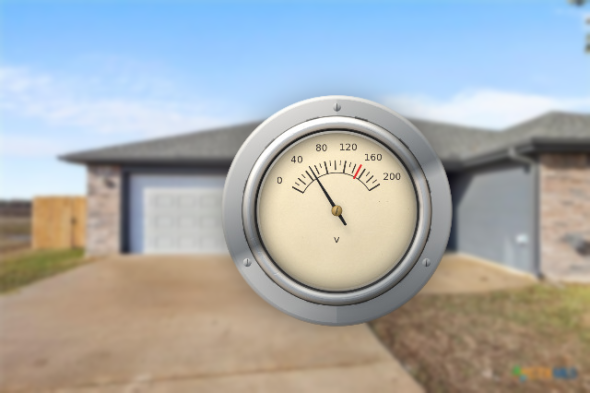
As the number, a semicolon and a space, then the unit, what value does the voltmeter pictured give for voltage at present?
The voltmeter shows 50; V
